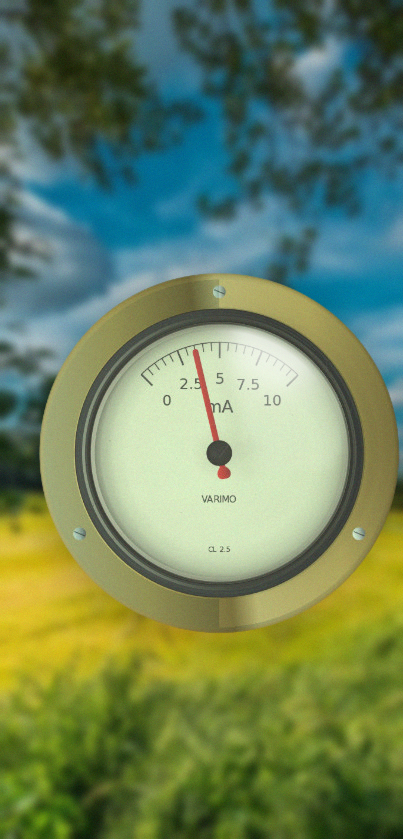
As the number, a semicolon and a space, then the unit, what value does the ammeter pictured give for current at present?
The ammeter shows 3.5; mA
